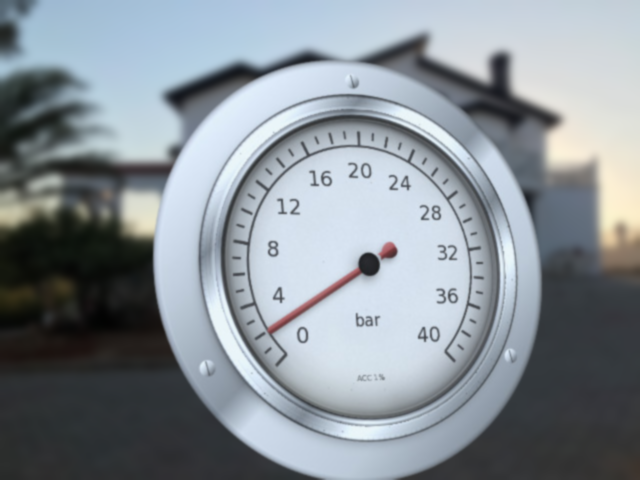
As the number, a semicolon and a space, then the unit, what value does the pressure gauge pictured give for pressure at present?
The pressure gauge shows 2; bar
